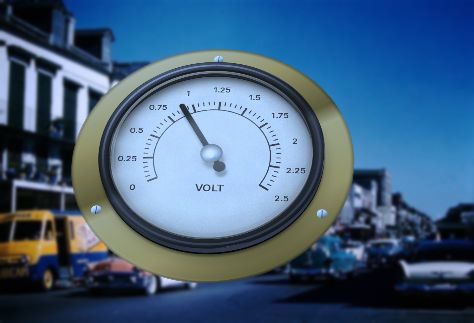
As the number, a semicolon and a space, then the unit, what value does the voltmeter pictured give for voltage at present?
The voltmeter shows 0.9; V
